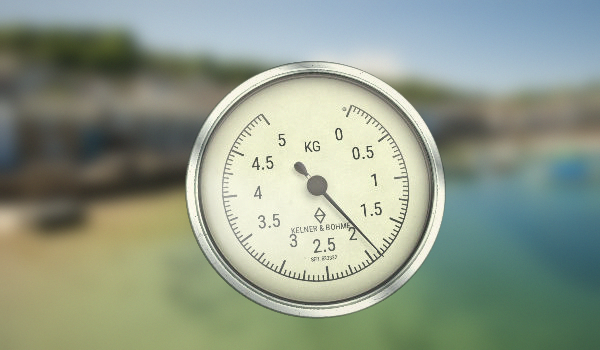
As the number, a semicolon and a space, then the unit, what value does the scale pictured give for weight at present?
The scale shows 1.9; kg
